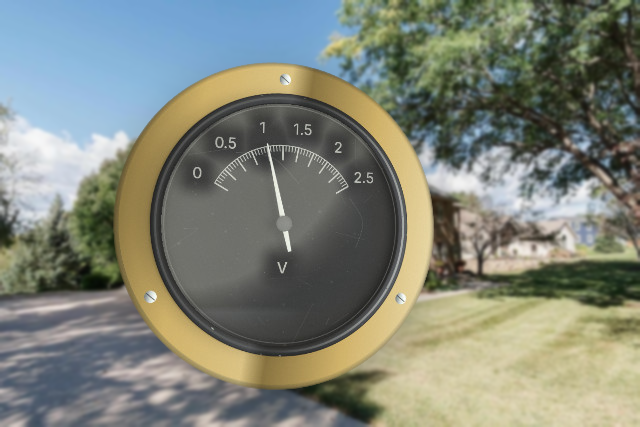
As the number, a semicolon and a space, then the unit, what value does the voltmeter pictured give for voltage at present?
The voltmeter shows 1; V
